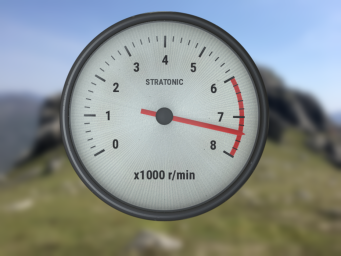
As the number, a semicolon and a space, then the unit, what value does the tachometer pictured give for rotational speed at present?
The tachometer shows 7400; rpm
